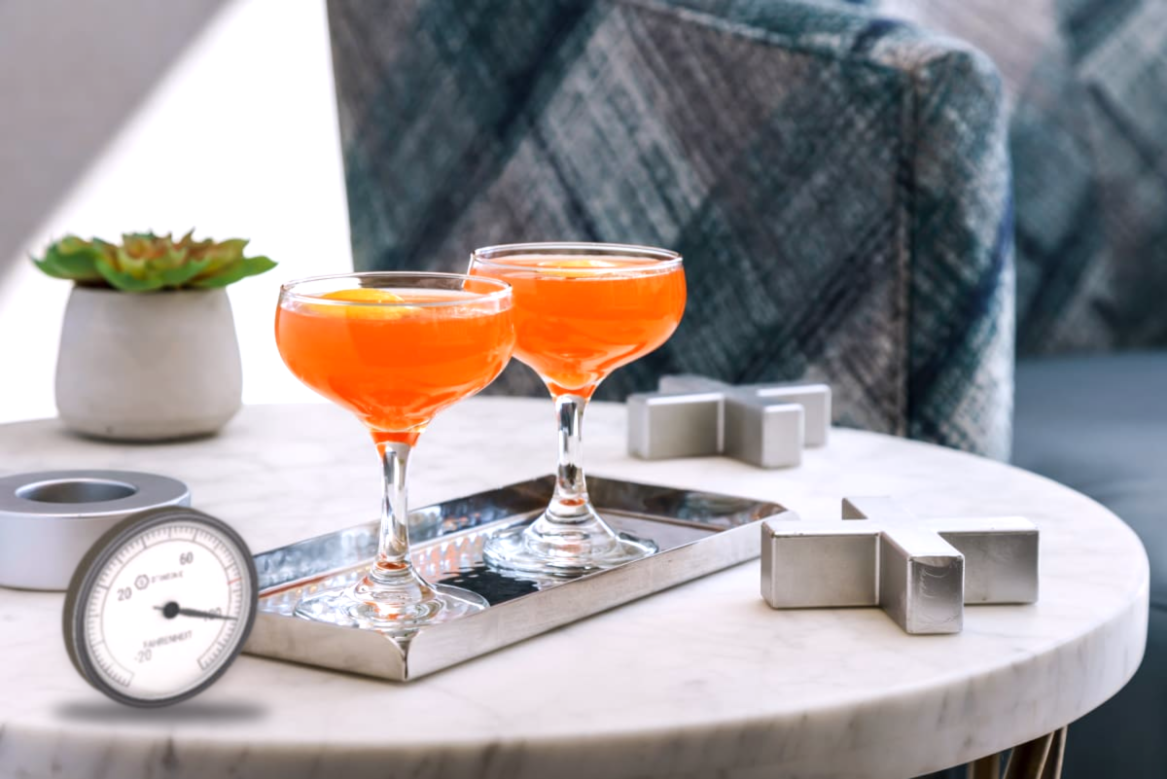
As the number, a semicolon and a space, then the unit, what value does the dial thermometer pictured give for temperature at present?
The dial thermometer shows 100; °F
